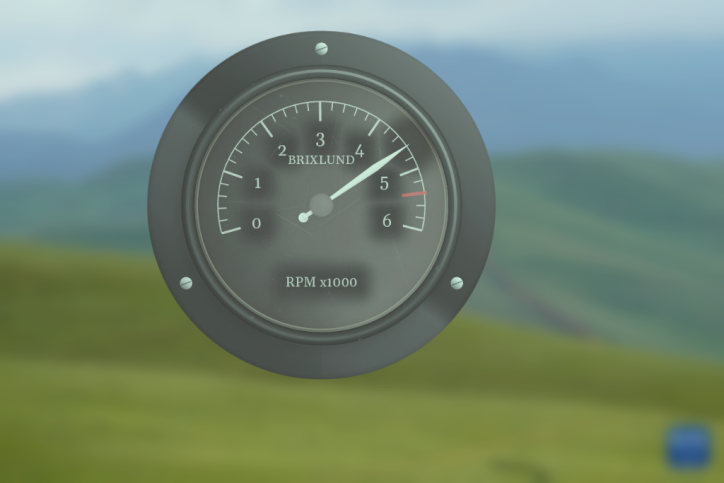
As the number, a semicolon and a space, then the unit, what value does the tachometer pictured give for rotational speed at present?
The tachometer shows 4600; rpm
